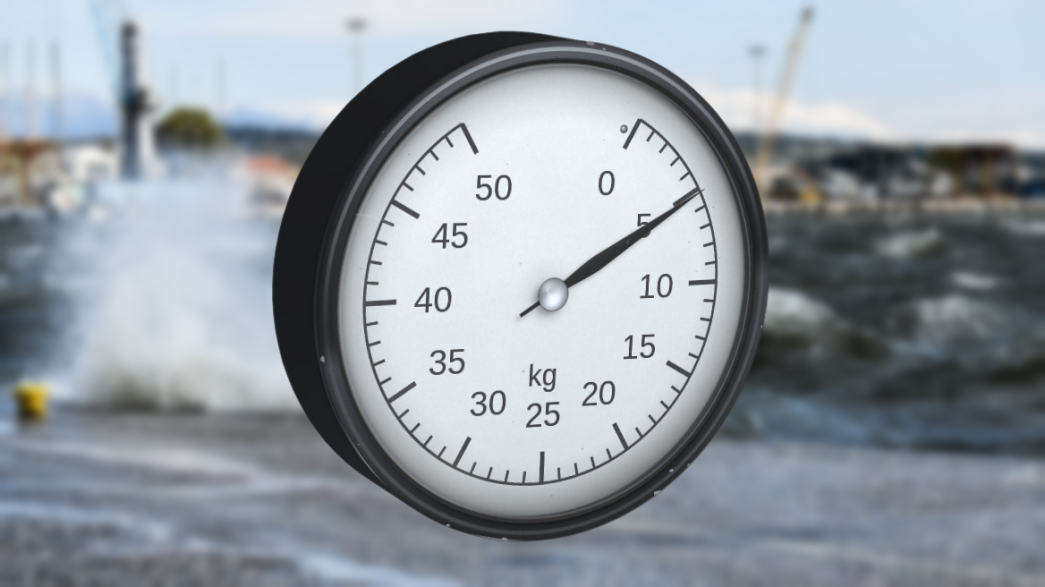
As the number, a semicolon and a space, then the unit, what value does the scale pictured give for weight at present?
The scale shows 5; kg
